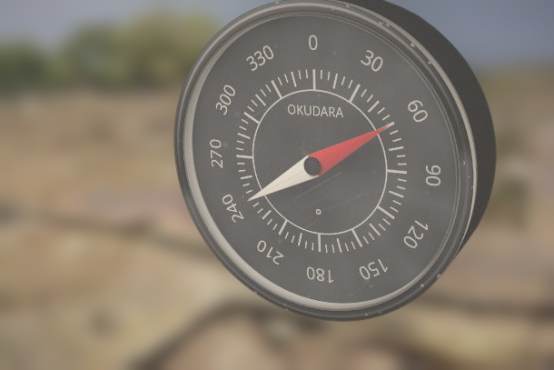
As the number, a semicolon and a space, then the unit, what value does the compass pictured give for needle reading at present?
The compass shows 60; °
